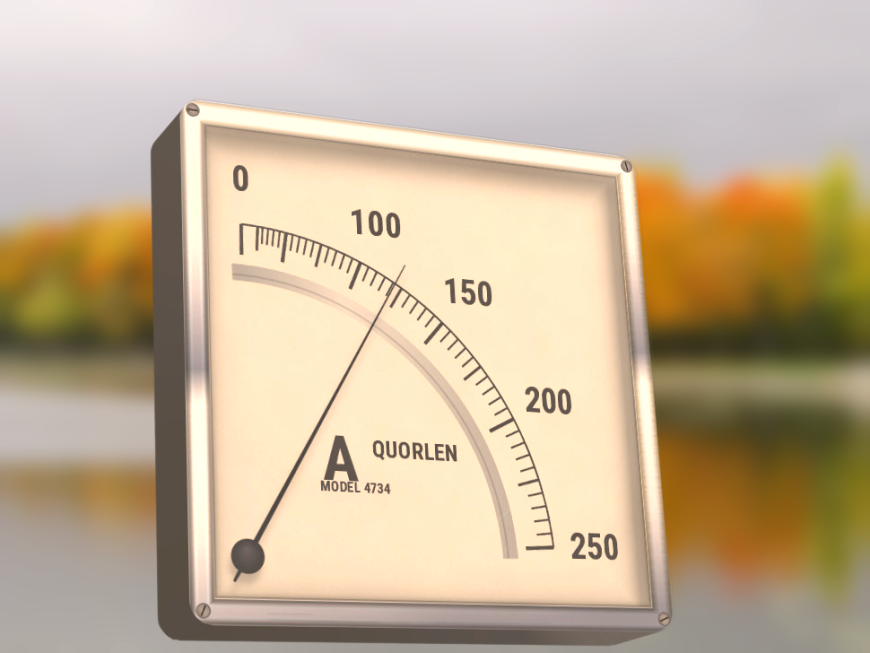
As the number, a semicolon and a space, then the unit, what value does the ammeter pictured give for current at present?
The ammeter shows 120; A
